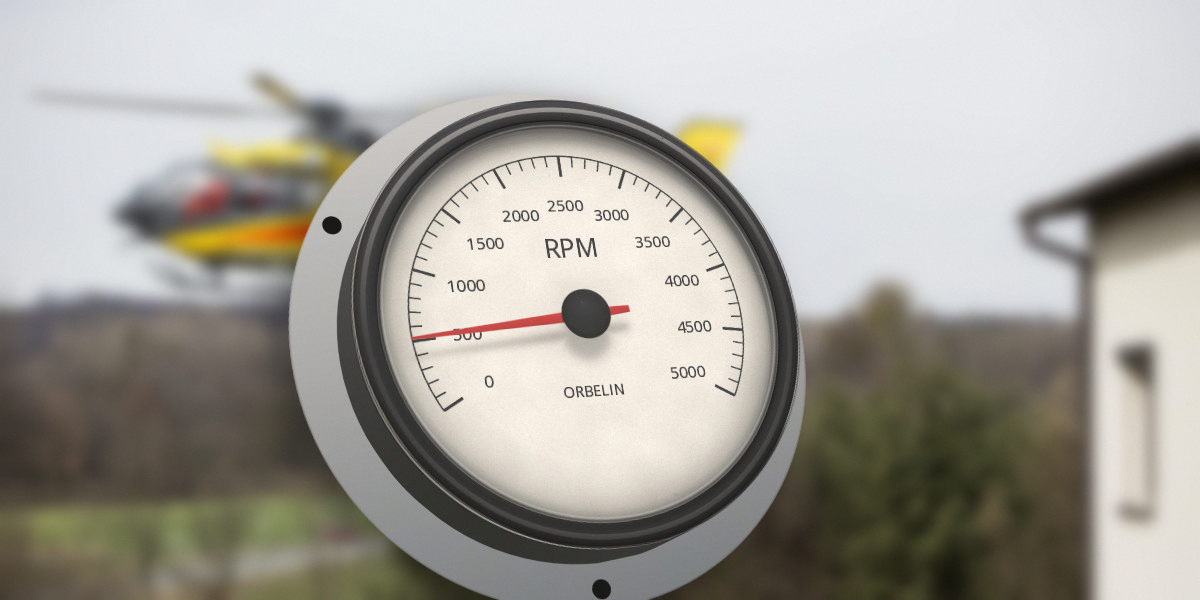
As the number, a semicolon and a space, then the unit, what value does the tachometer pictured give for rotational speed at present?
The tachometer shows 500; rpm
